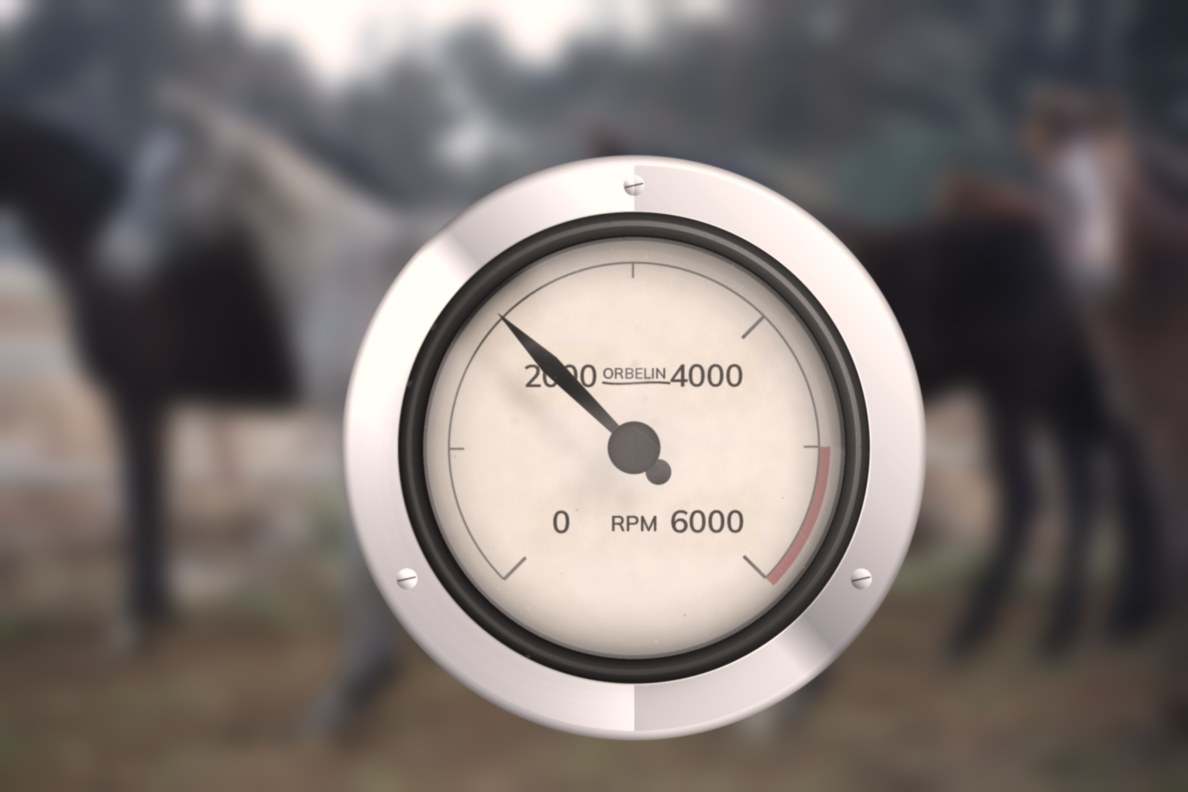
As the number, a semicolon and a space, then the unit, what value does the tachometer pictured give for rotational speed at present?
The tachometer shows 2000; rpm
